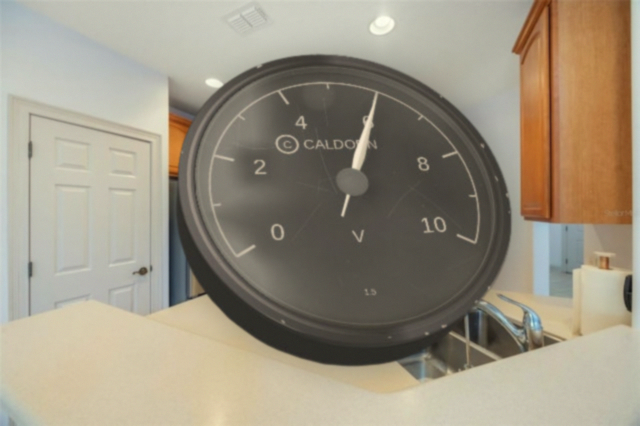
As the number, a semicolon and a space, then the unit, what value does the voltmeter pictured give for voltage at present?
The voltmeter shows 6; V
